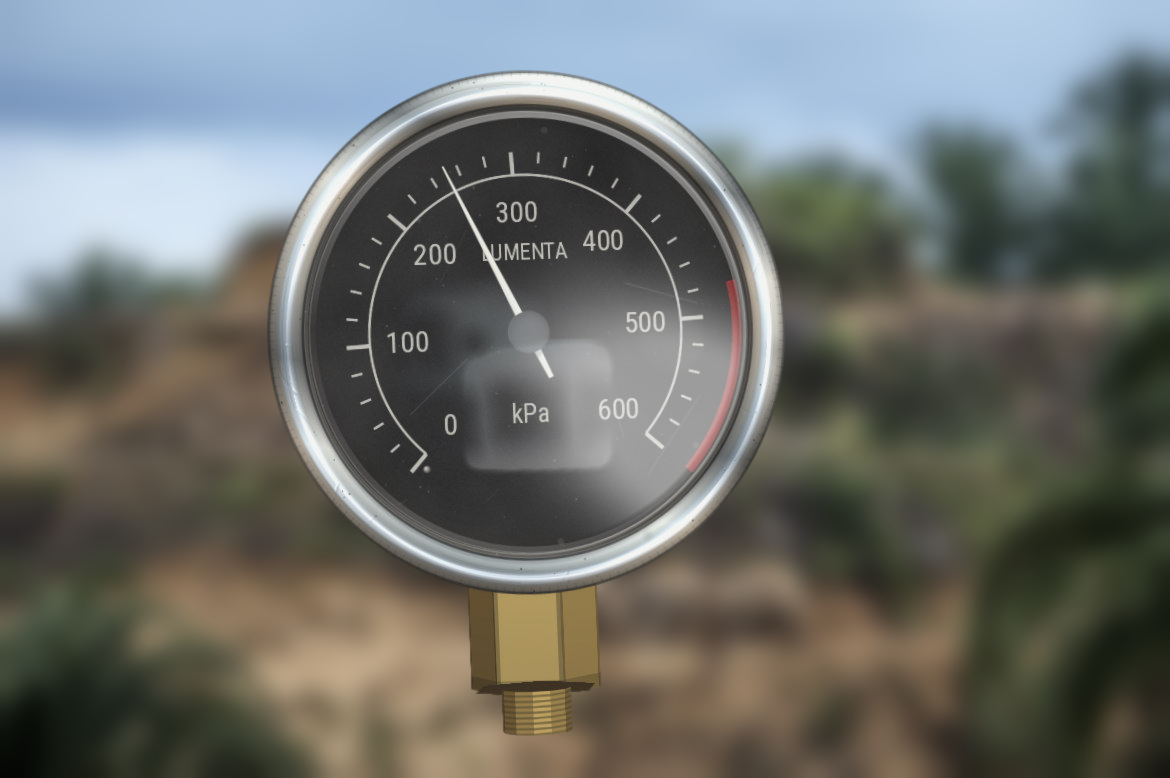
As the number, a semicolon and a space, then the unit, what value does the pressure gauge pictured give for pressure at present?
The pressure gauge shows 250; kPa
